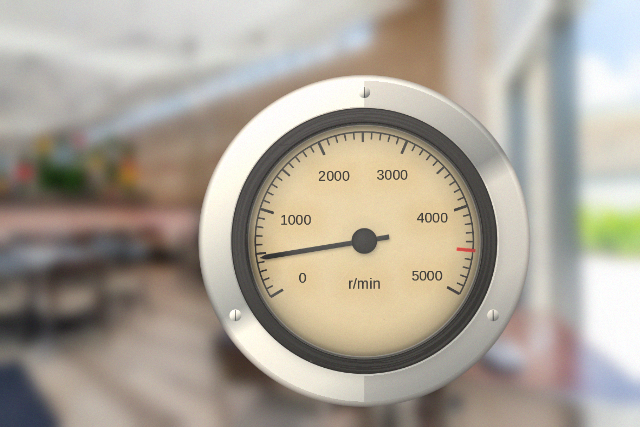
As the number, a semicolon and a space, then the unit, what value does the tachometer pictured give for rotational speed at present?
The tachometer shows 450; rpm
